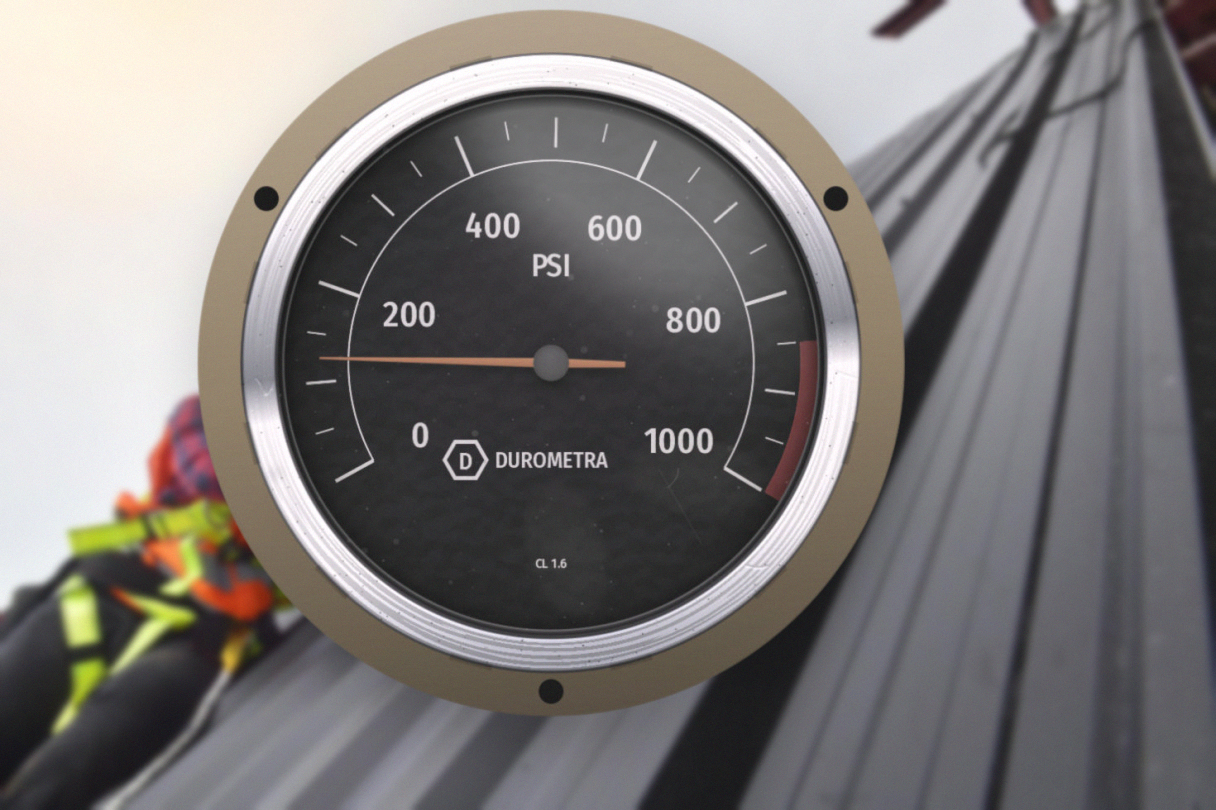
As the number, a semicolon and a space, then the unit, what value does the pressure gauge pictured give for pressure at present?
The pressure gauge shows 125; psi
